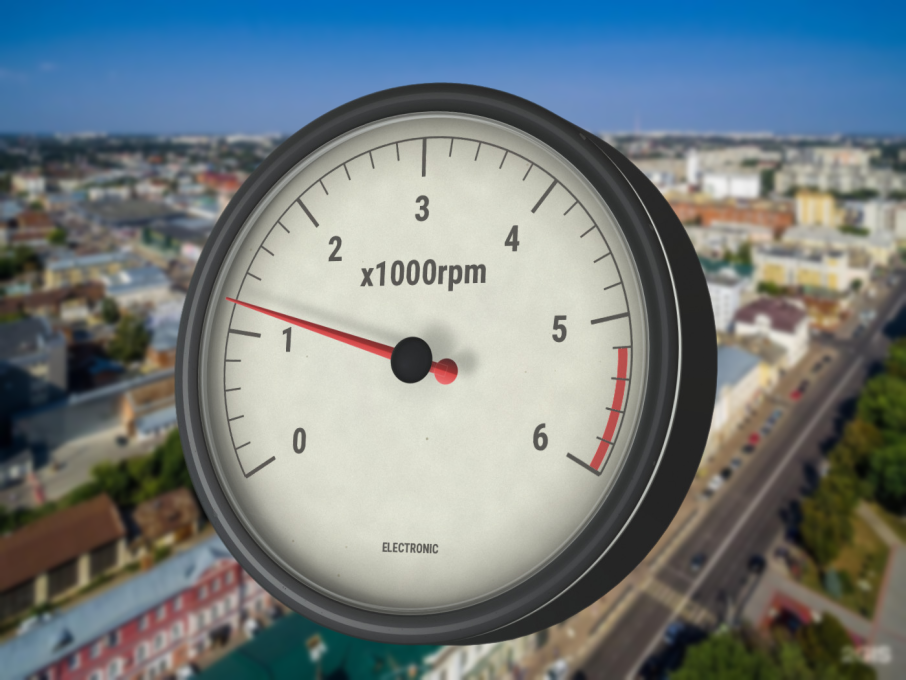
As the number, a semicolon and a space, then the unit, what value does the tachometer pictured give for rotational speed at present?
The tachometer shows 1200; rpm
